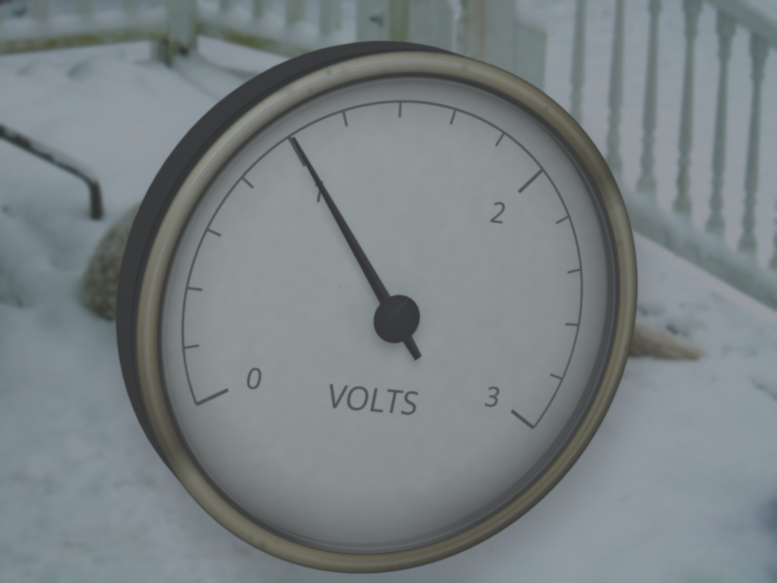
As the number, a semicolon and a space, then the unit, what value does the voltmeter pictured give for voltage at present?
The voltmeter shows 1; V
